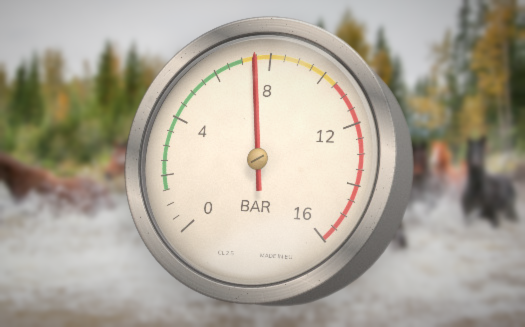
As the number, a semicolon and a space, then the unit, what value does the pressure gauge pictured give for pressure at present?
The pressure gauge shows 7.5; bar
